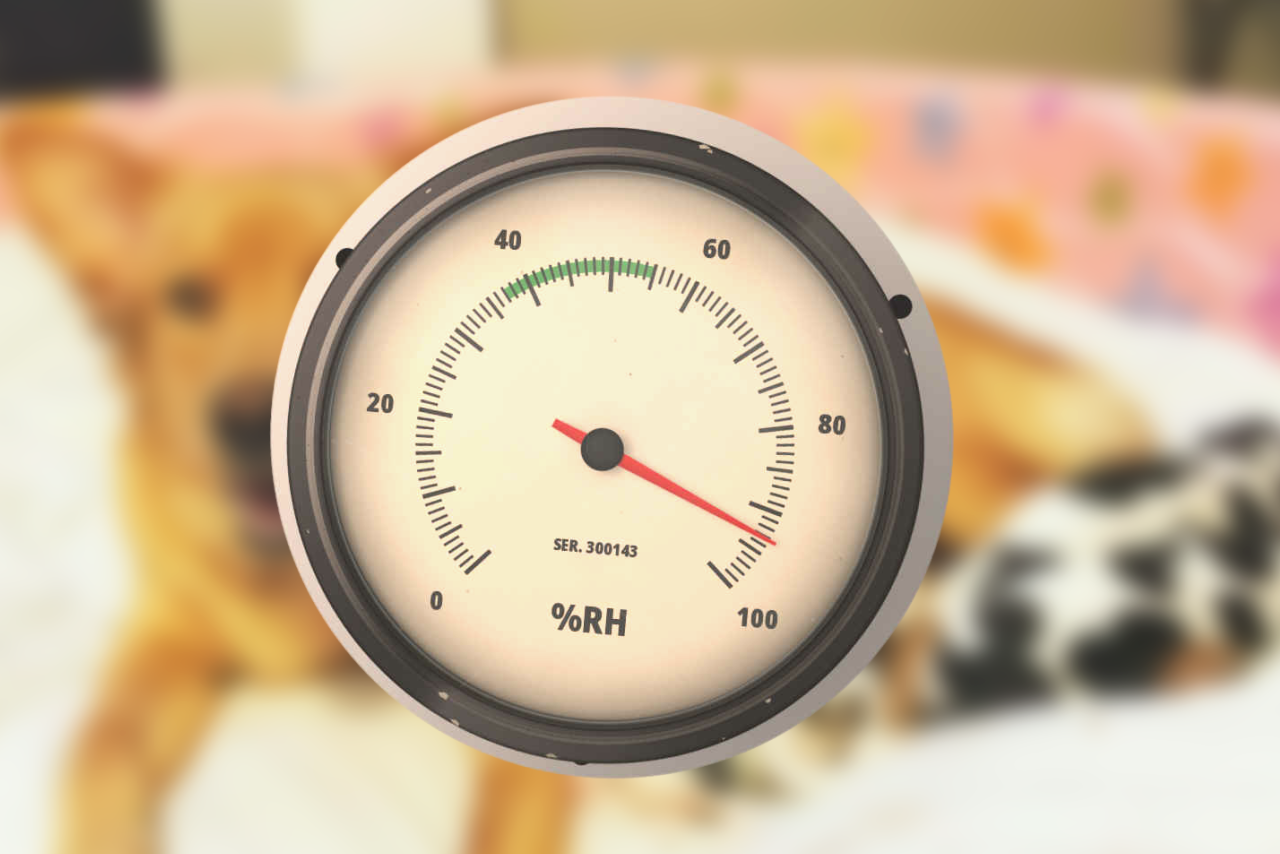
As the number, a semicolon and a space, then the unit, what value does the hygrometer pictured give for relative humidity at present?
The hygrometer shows 93; %
